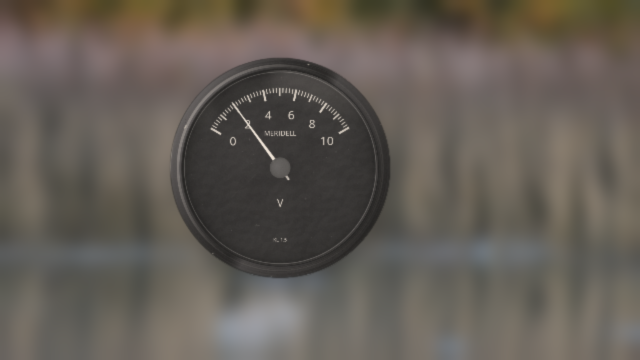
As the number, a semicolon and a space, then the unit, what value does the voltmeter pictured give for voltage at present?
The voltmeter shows 2; V
